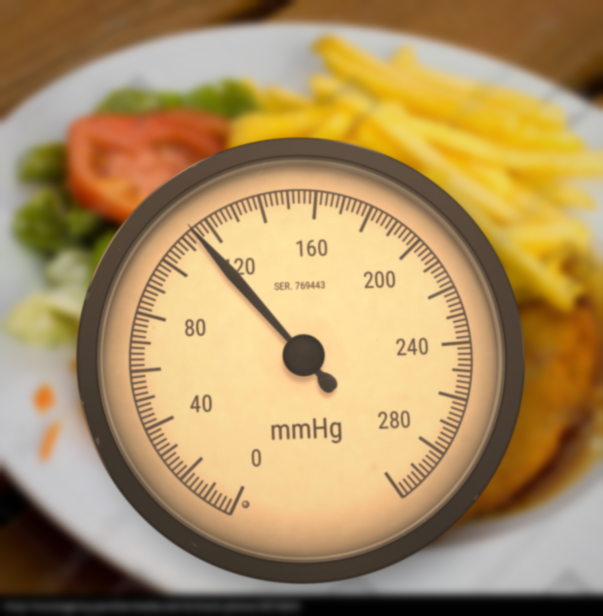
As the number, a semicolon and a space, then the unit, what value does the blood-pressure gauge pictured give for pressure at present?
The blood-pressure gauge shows 114; mmHg
